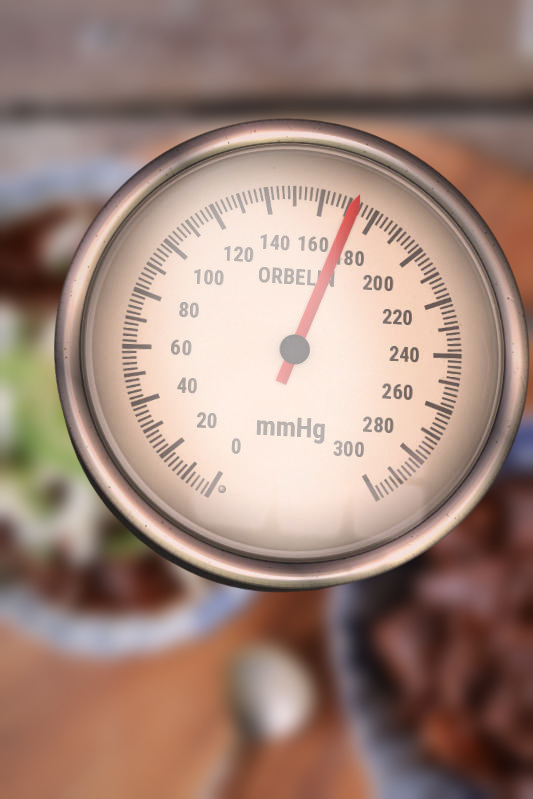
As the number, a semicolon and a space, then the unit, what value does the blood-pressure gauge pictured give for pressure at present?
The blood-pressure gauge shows 172; mmHg
